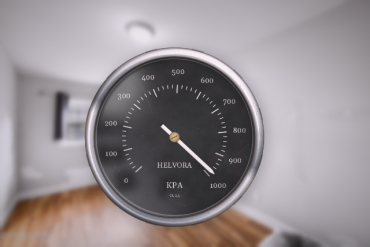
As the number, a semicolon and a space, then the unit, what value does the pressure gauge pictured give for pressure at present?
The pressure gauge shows 980; kPa
